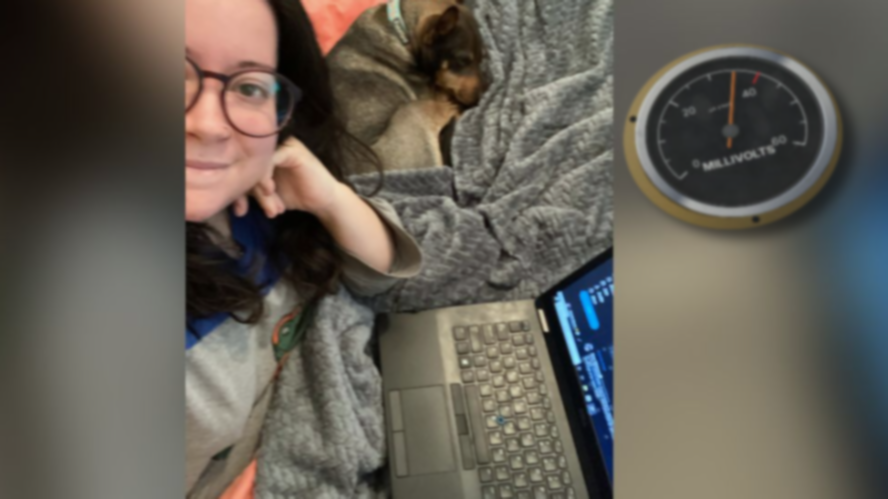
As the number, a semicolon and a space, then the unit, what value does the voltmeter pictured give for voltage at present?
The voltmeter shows 35; mV
